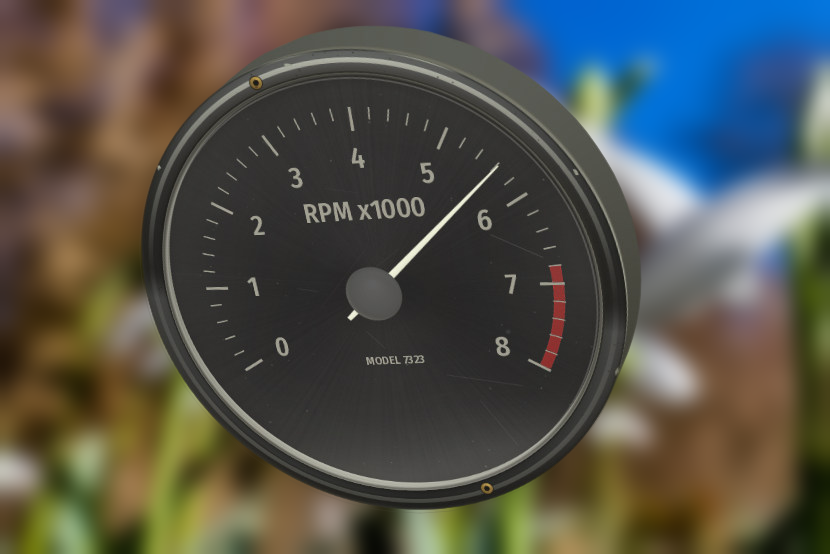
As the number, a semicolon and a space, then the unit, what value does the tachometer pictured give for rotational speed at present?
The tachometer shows 5600; rpm
